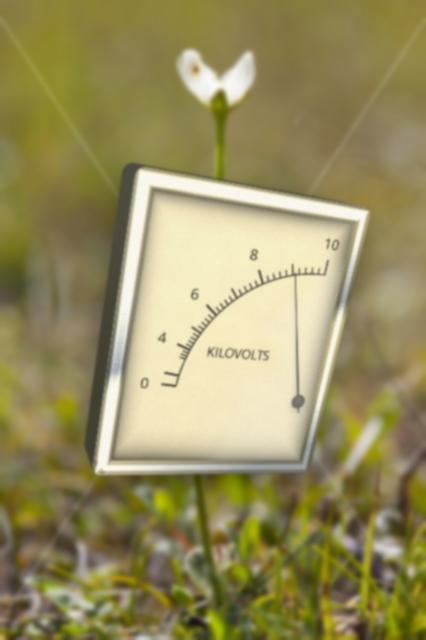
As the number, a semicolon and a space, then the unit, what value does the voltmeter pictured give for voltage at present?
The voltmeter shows 9; kV
